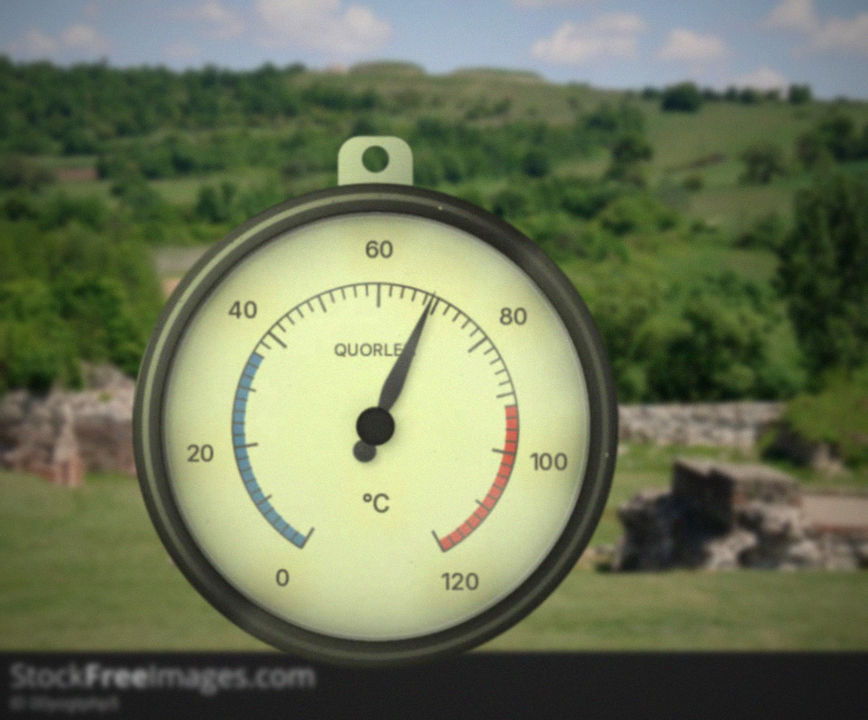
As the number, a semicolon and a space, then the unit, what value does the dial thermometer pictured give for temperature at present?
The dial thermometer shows 69; °C
